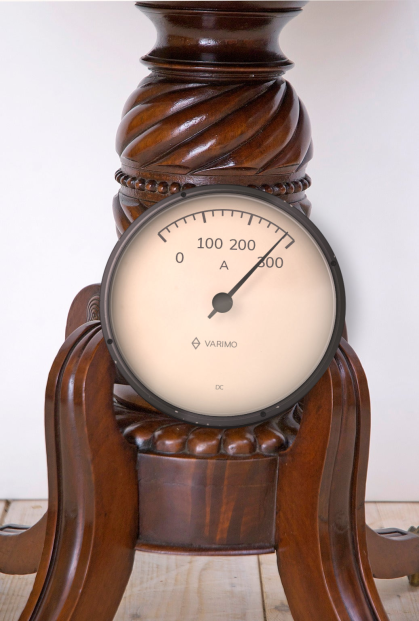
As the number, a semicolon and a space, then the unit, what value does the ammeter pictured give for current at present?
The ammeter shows 280; A
